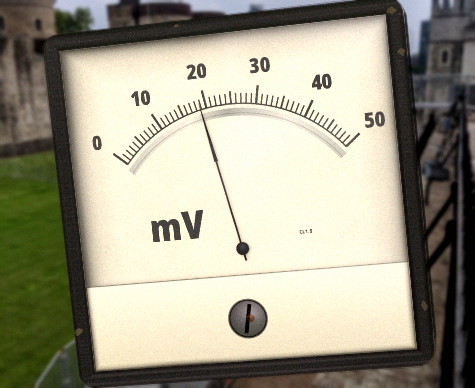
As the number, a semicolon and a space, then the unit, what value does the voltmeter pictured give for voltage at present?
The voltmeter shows 19; mV
